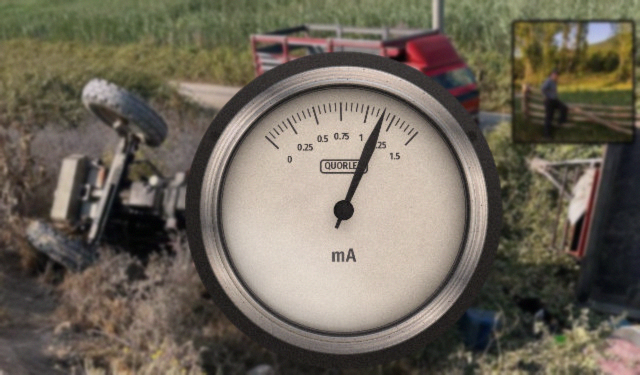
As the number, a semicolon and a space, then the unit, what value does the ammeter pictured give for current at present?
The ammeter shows 1.15; mA
